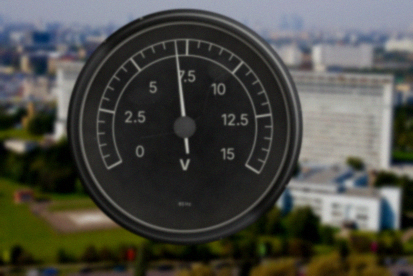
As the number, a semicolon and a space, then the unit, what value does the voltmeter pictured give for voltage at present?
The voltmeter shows 7; V
